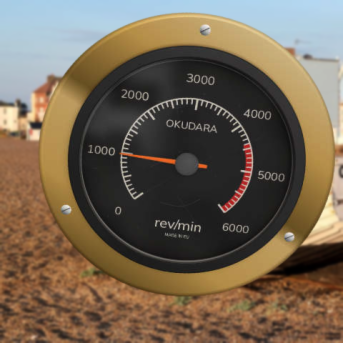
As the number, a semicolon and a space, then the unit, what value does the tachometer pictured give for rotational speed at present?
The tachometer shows 1000; rpm
